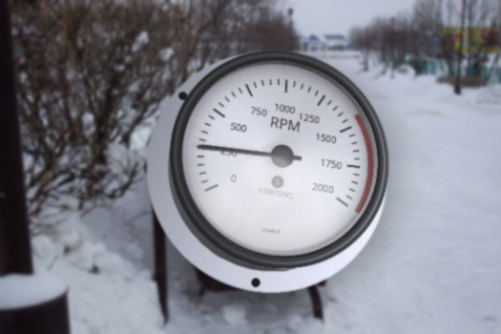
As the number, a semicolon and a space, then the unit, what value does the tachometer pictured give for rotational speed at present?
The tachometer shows 250; rpm
